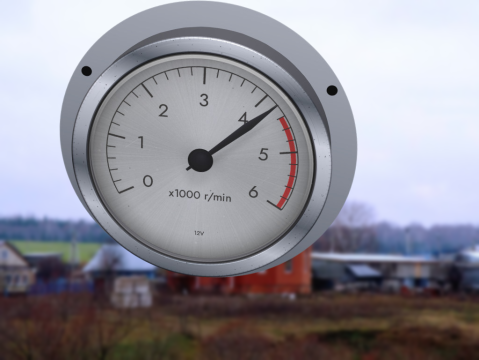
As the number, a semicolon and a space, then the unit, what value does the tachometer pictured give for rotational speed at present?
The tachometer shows 4200; rpm
